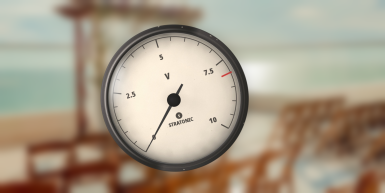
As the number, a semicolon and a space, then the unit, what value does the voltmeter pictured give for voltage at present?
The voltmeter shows 0; V
